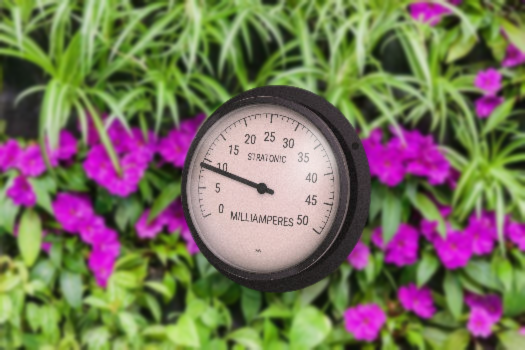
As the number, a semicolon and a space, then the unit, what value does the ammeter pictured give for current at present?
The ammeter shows 9; mA
